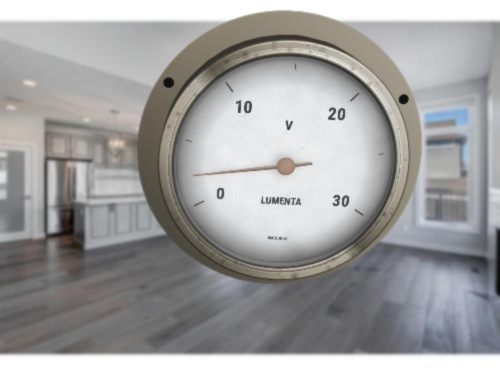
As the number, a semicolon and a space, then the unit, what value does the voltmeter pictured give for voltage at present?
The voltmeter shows 2.5; V
